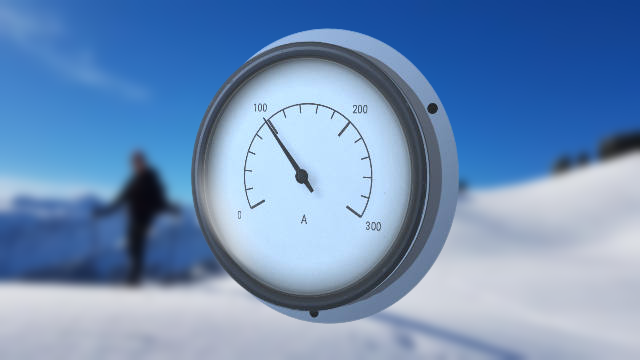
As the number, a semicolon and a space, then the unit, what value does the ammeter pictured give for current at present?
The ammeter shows 100; A
